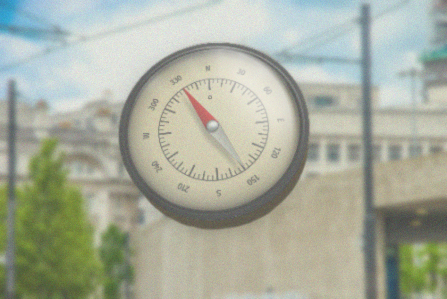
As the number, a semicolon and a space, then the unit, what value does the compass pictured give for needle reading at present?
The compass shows 330; °
